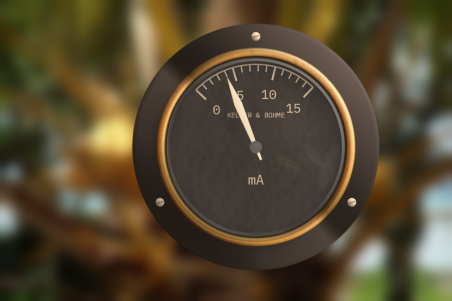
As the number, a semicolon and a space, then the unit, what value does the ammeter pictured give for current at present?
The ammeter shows 4; mA
